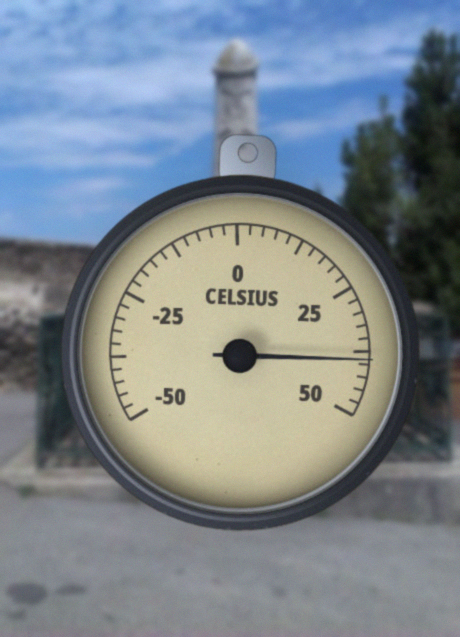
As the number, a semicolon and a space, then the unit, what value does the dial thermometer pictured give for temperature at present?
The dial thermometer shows 38.75; °C
